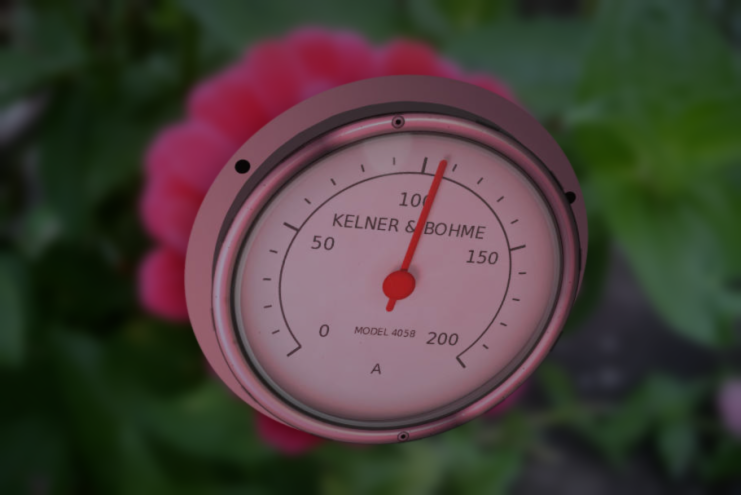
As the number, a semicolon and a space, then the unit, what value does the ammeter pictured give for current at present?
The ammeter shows 105; A
